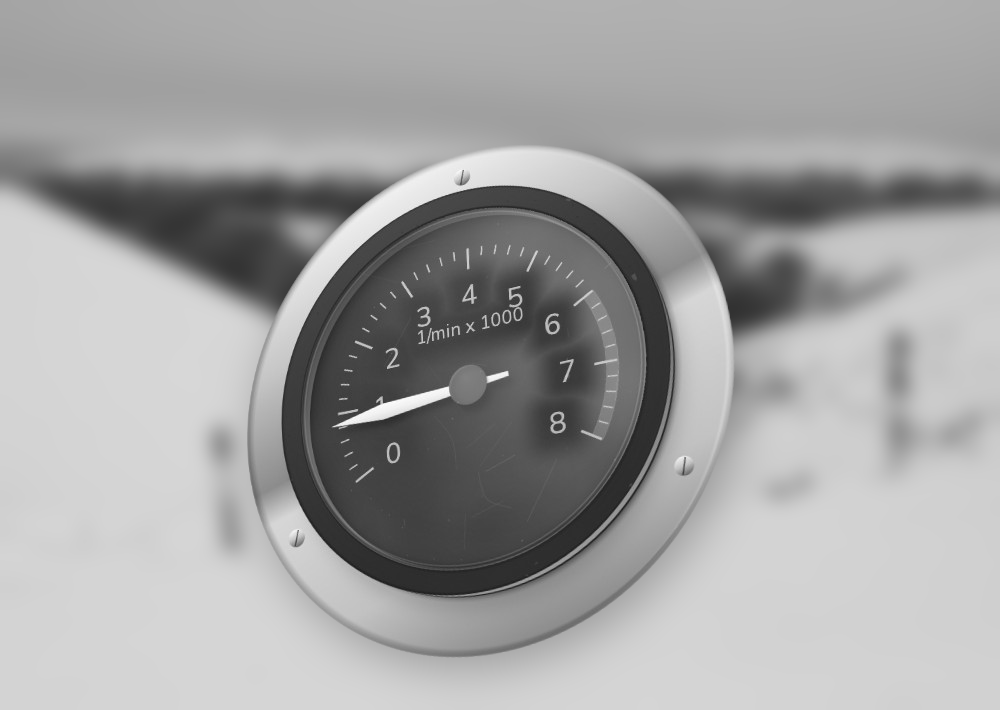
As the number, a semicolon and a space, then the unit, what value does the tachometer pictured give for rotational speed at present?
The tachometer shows 800; rpm
